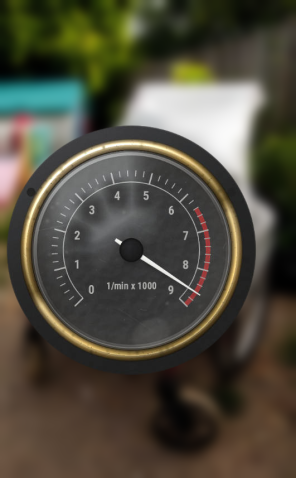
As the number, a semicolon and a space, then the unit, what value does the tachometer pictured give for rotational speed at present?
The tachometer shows 8600; rpm
